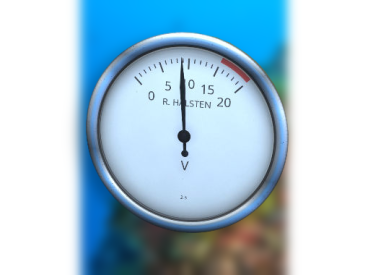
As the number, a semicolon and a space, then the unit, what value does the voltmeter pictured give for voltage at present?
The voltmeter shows 9; V
